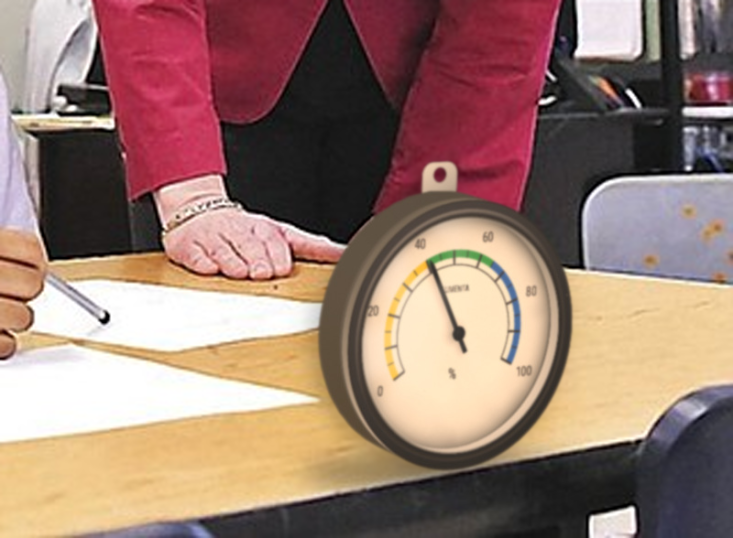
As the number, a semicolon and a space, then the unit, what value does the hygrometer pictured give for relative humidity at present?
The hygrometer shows 40; %
